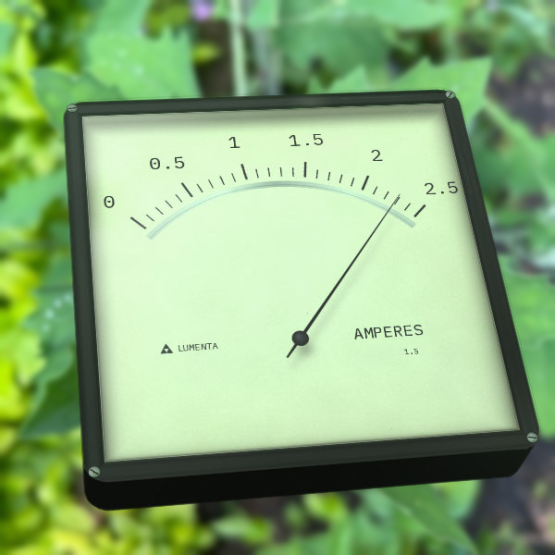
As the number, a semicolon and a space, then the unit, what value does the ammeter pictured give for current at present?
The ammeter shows 2.3; A
